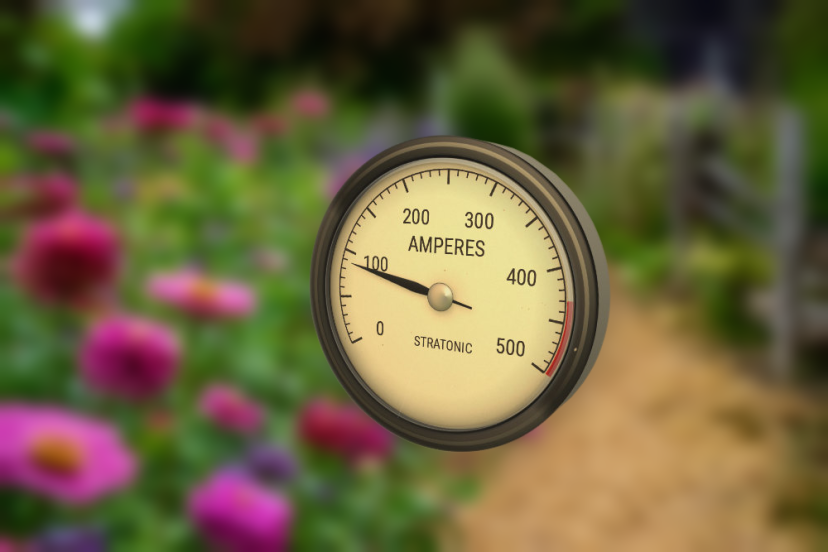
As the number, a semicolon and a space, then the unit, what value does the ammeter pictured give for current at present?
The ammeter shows 90; A
